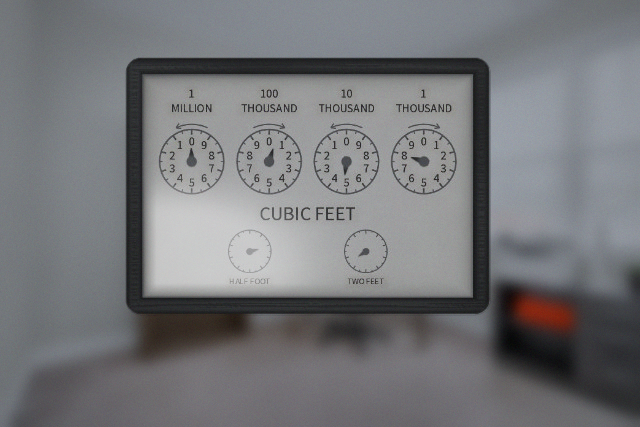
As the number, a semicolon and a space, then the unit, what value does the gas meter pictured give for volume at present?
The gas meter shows 4800; ft³
